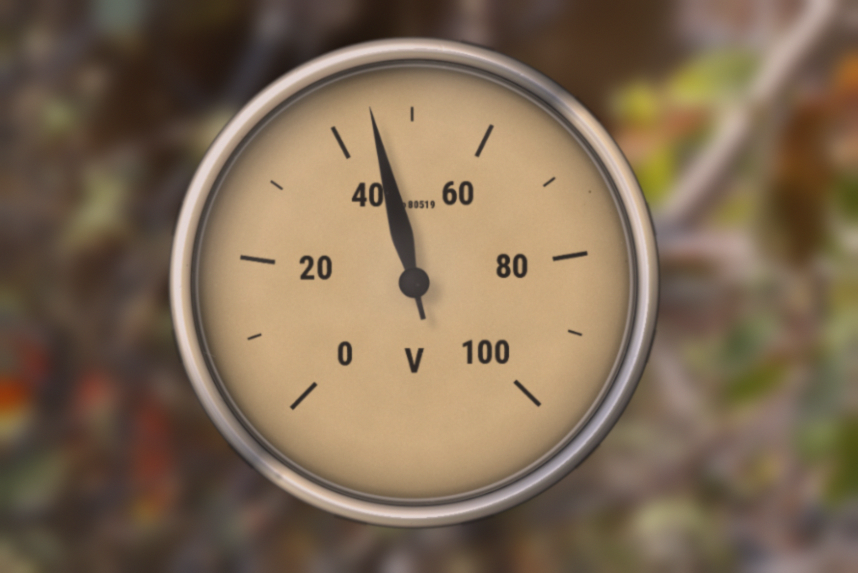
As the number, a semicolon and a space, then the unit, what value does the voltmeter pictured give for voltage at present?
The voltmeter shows 45; V
